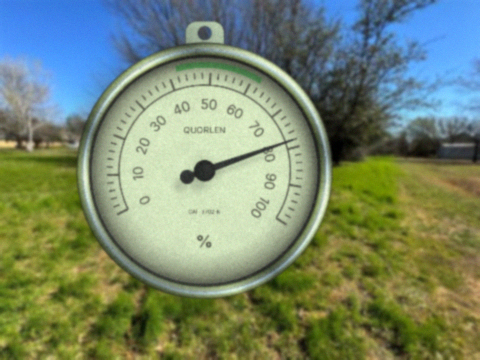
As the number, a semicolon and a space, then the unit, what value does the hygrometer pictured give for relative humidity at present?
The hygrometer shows 78; %
